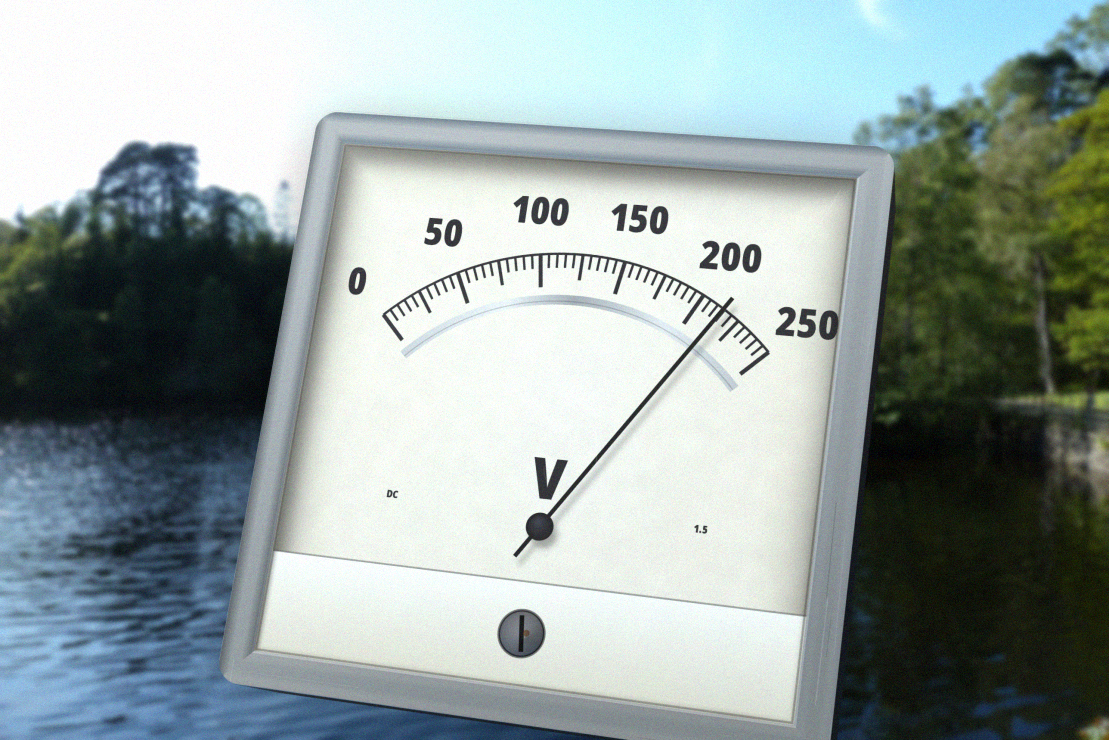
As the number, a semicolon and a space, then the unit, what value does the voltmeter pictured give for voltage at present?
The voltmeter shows 215; V
